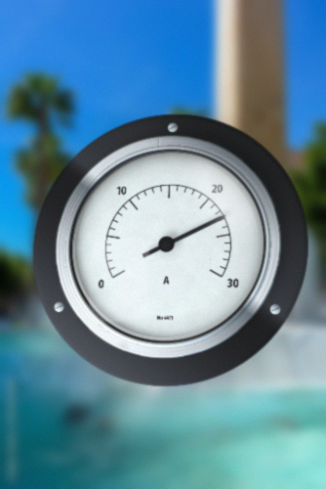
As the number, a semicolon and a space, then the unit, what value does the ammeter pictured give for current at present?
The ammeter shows 23; A
